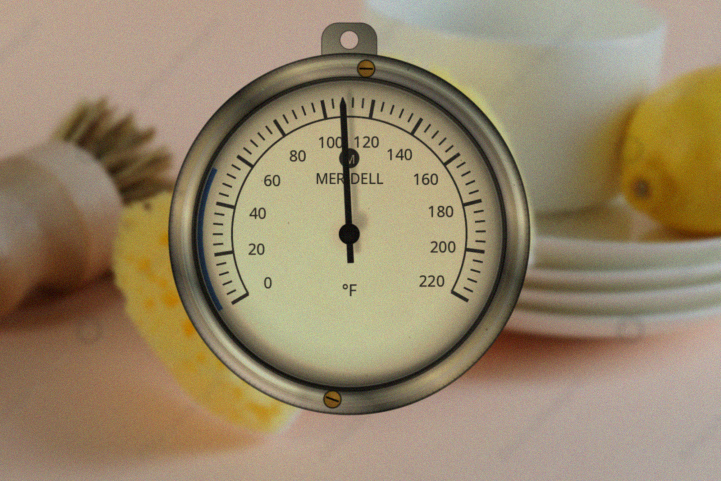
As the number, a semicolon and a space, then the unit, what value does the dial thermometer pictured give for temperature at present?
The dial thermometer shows 108; °F
